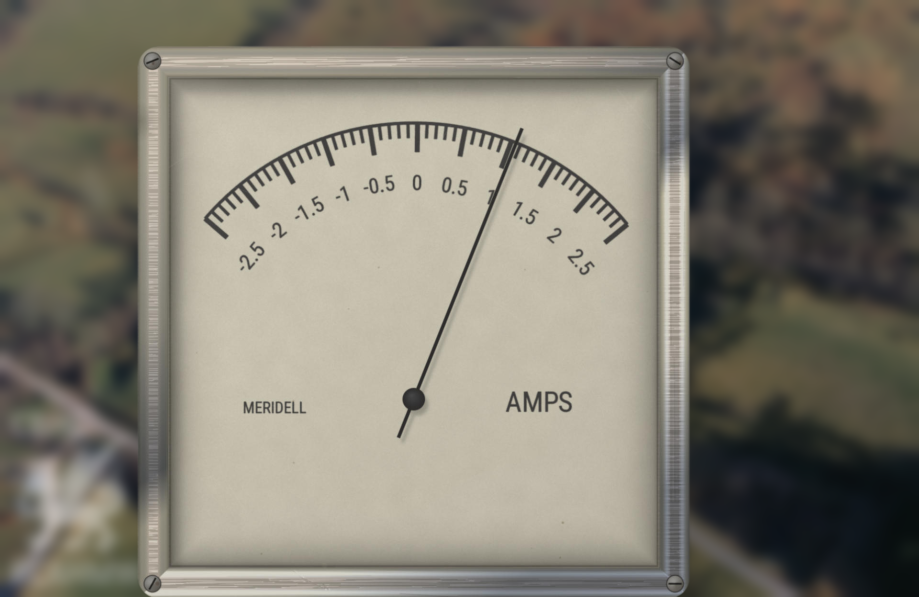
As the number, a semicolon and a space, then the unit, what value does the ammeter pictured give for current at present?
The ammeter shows 1.05; A
